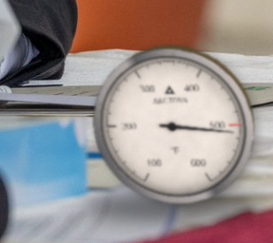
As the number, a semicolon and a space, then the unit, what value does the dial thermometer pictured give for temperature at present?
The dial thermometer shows 510; °F
